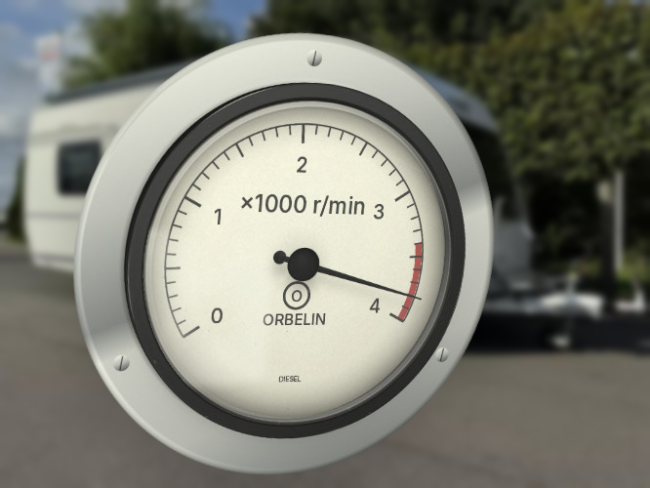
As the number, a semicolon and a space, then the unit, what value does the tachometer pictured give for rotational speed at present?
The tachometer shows 3800; rpm
